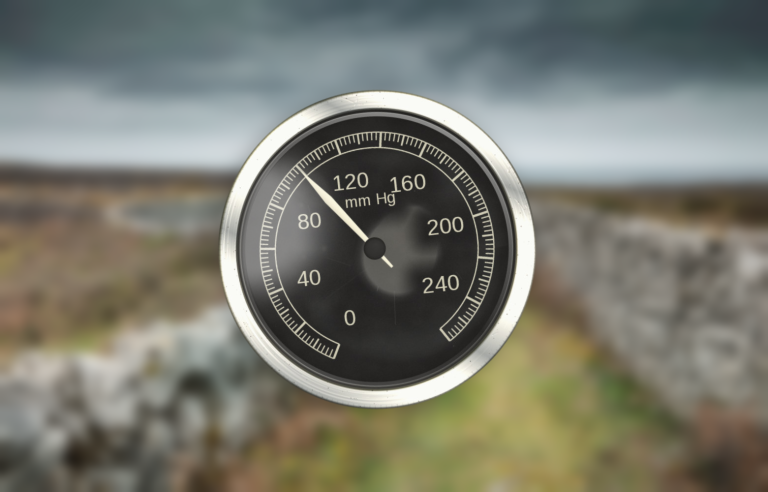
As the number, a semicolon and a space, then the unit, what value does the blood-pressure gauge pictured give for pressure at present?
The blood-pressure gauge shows 100; mmHg
